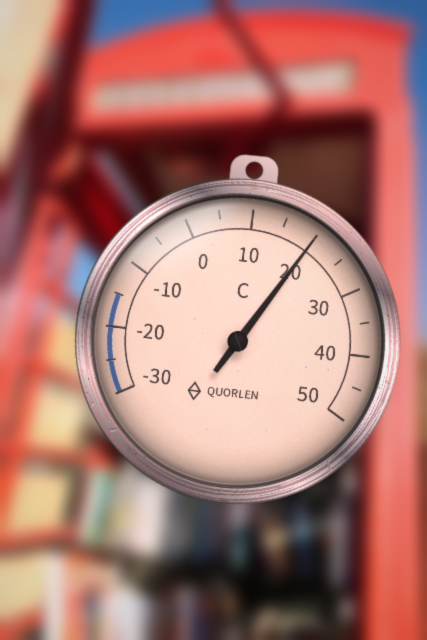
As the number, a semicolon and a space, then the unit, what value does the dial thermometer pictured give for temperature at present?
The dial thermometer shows 20; °C
